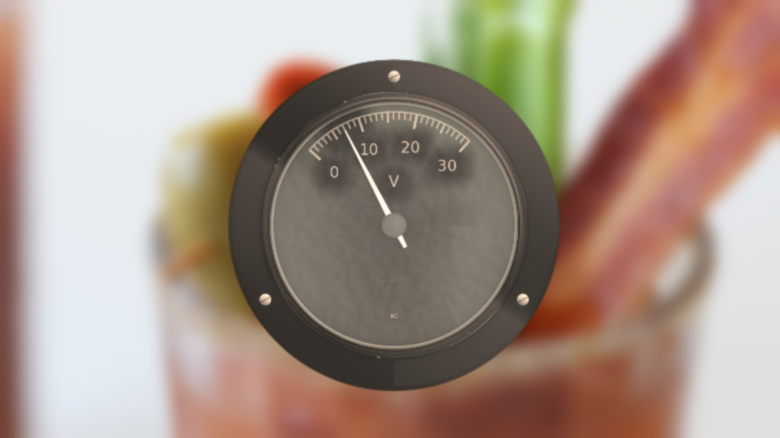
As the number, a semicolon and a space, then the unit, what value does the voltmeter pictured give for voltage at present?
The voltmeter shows 7; V
